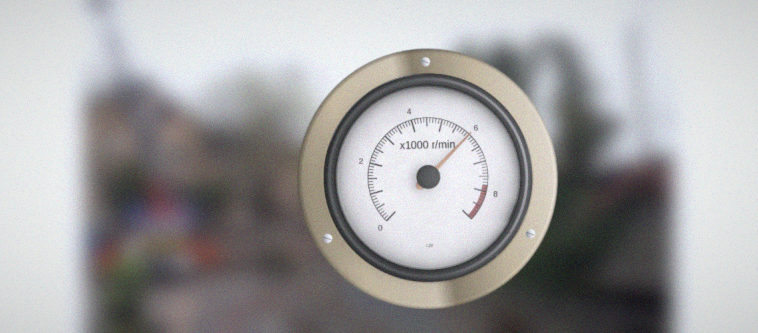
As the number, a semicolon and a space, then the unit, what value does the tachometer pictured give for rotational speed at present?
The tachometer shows 6000; rpm
